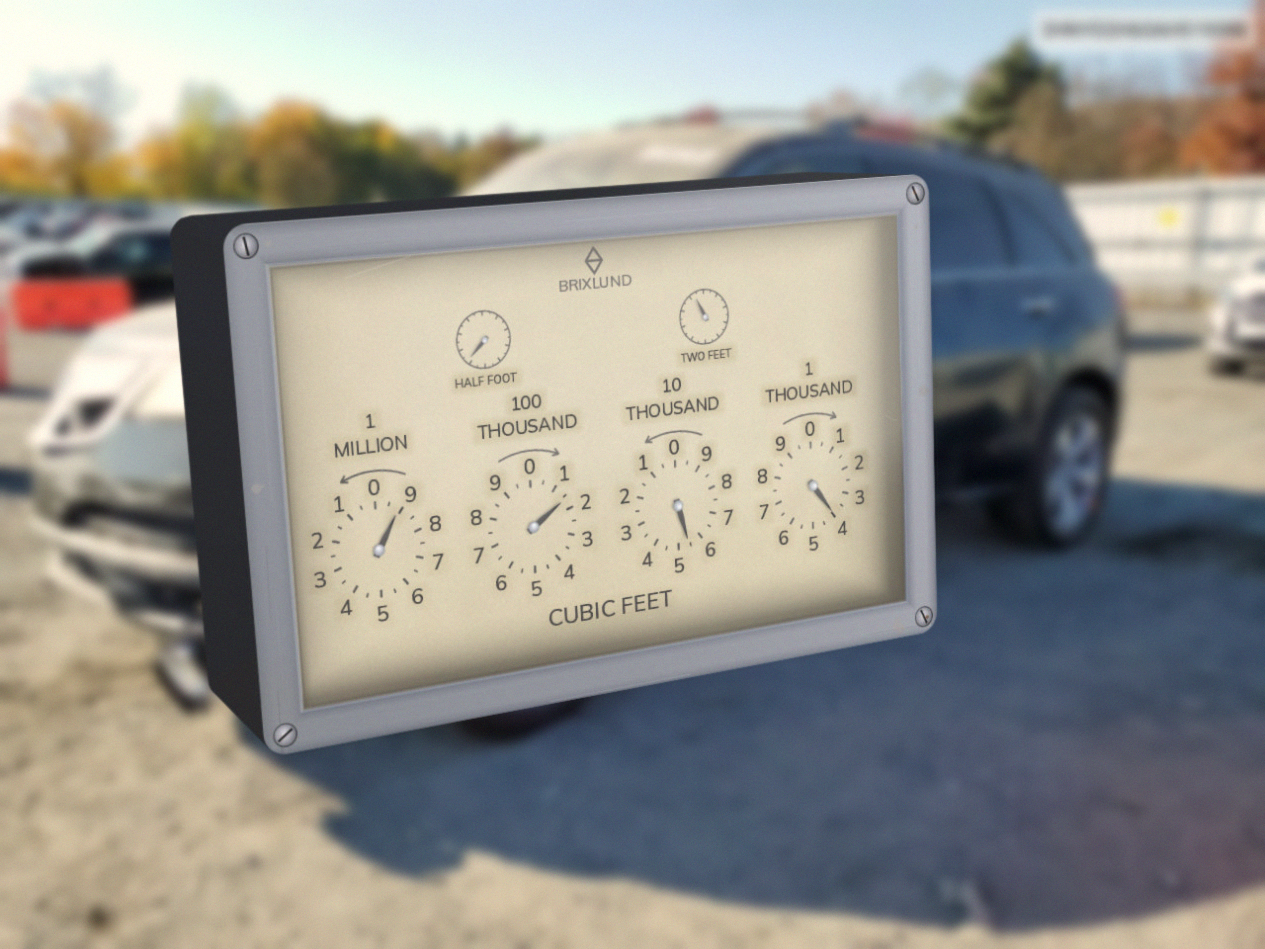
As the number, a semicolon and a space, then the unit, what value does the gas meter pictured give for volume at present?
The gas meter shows 915400; ft³
